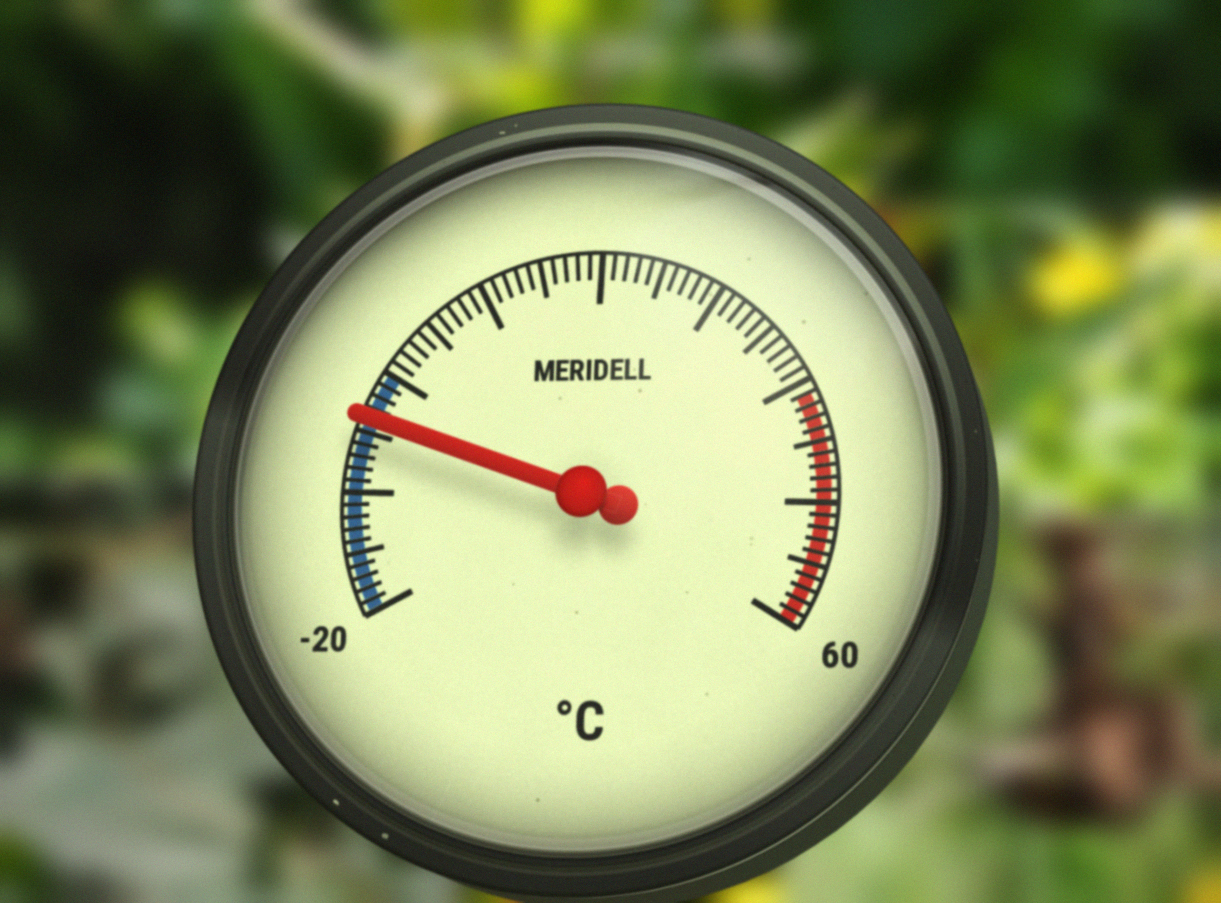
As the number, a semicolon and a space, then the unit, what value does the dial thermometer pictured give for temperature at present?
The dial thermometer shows -4; °C
